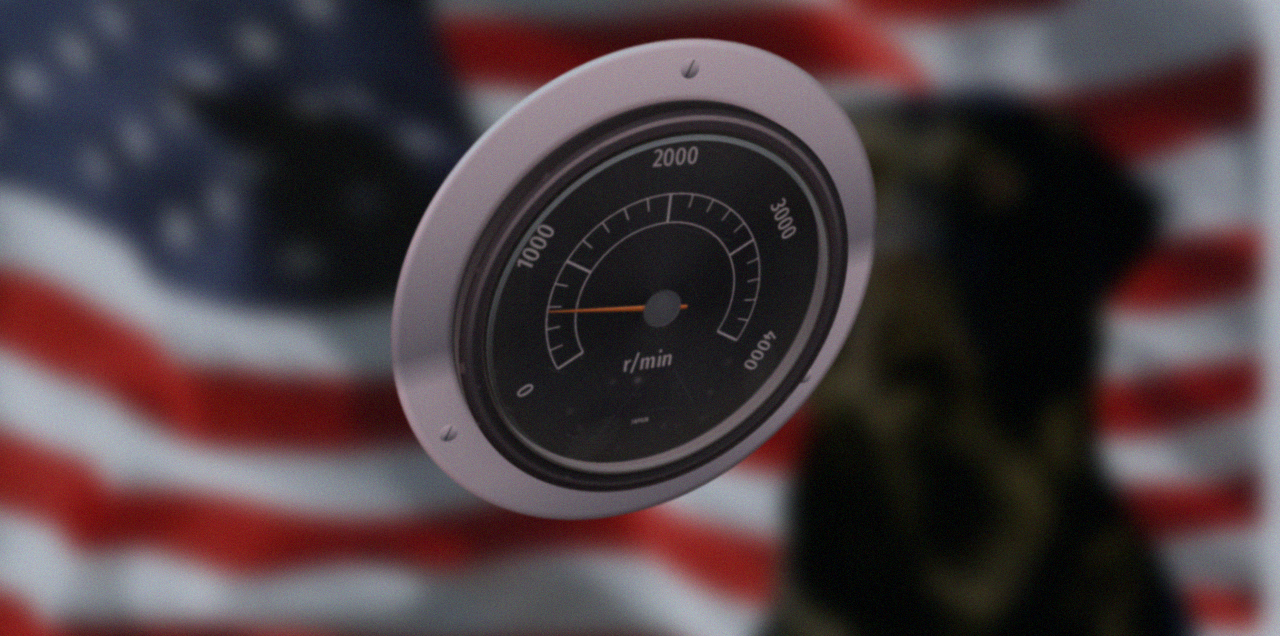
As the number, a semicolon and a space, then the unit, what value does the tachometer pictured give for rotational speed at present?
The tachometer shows 600; rpm
